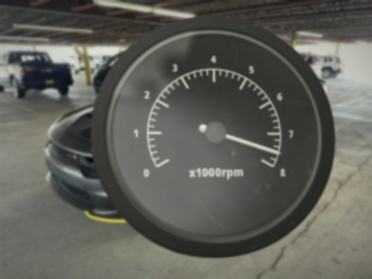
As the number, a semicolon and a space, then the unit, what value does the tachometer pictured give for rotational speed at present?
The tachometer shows 7600; rpm
